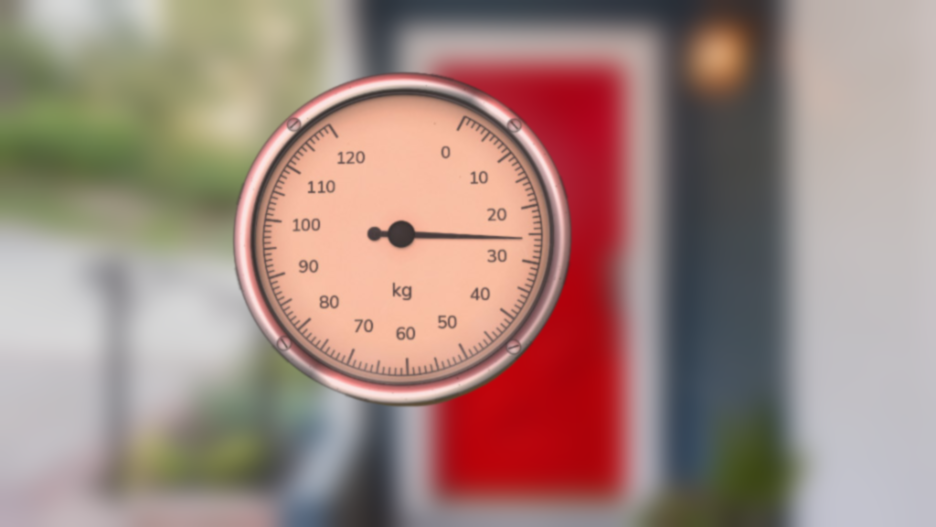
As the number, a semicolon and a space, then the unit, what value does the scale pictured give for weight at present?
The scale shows 26; kg
